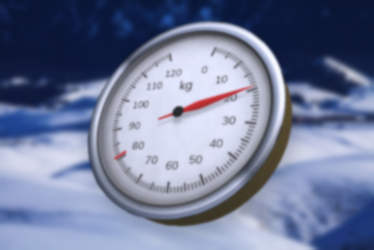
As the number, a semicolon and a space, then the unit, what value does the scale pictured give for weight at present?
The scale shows 20; kg
